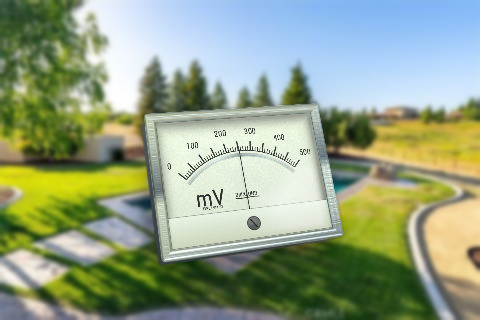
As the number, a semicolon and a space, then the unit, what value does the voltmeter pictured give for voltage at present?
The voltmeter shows 250; mV
